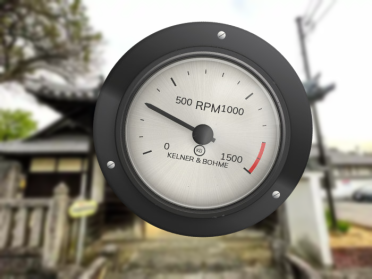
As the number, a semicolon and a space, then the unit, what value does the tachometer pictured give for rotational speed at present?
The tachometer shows 300; rpm
